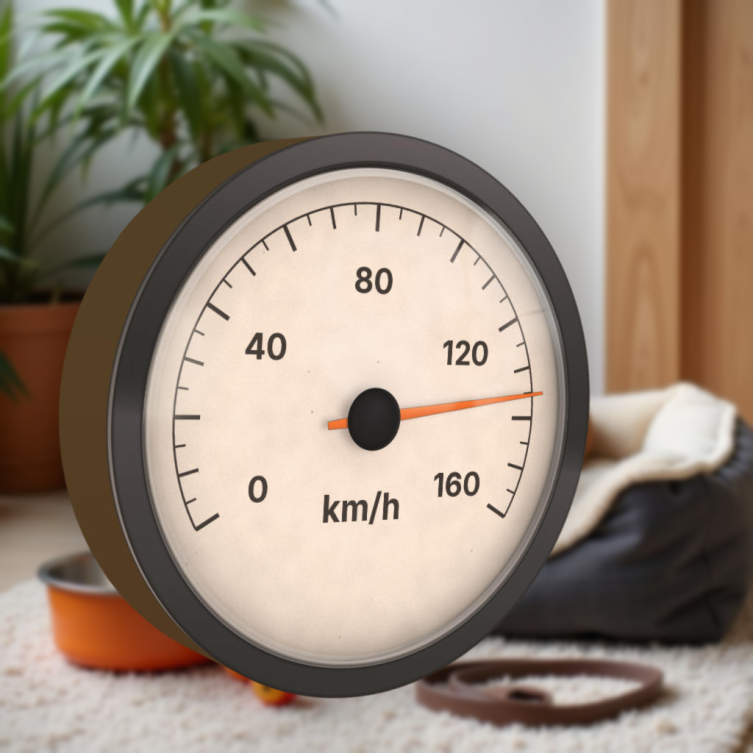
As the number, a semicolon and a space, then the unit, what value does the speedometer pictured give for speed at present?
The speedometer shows 135; km/h
